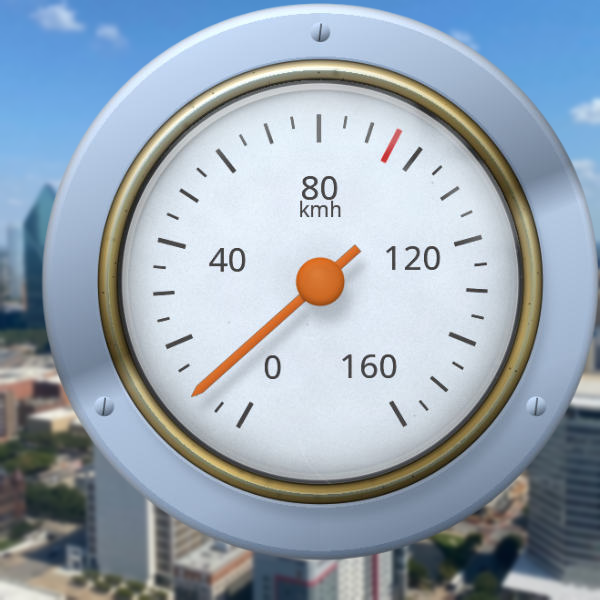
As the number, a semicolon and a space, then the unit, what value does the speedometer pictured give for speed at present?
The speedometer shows 10; km/h
